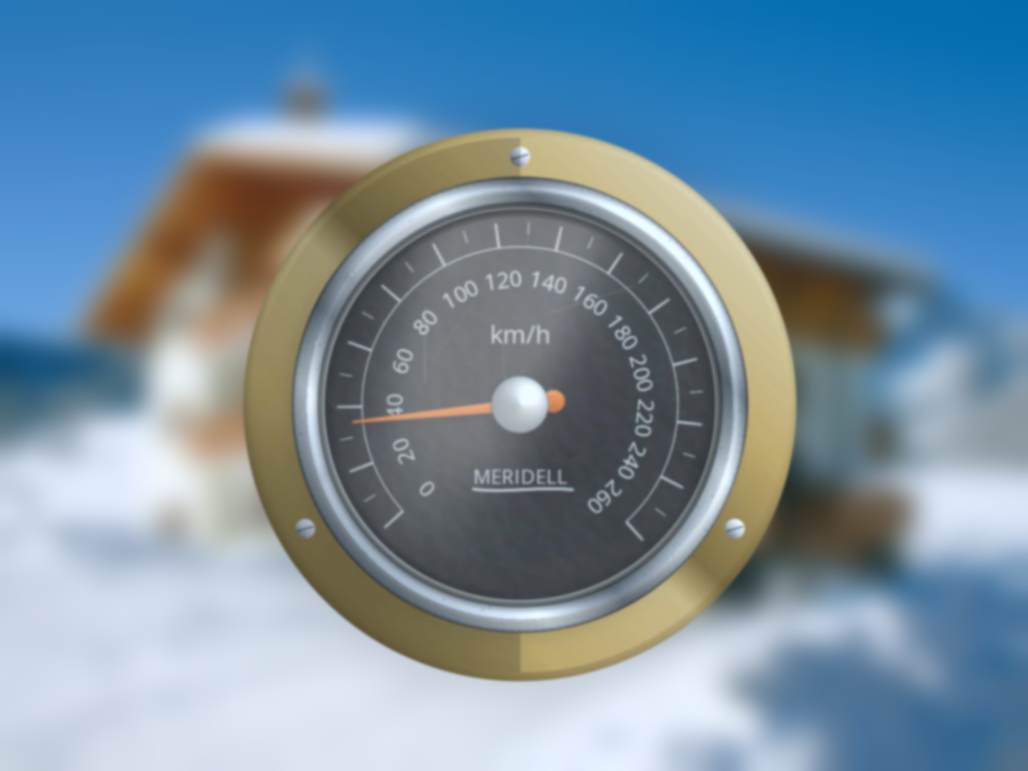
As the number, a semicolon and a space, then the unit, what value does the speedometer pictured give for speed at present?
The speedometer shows 35; km/h
